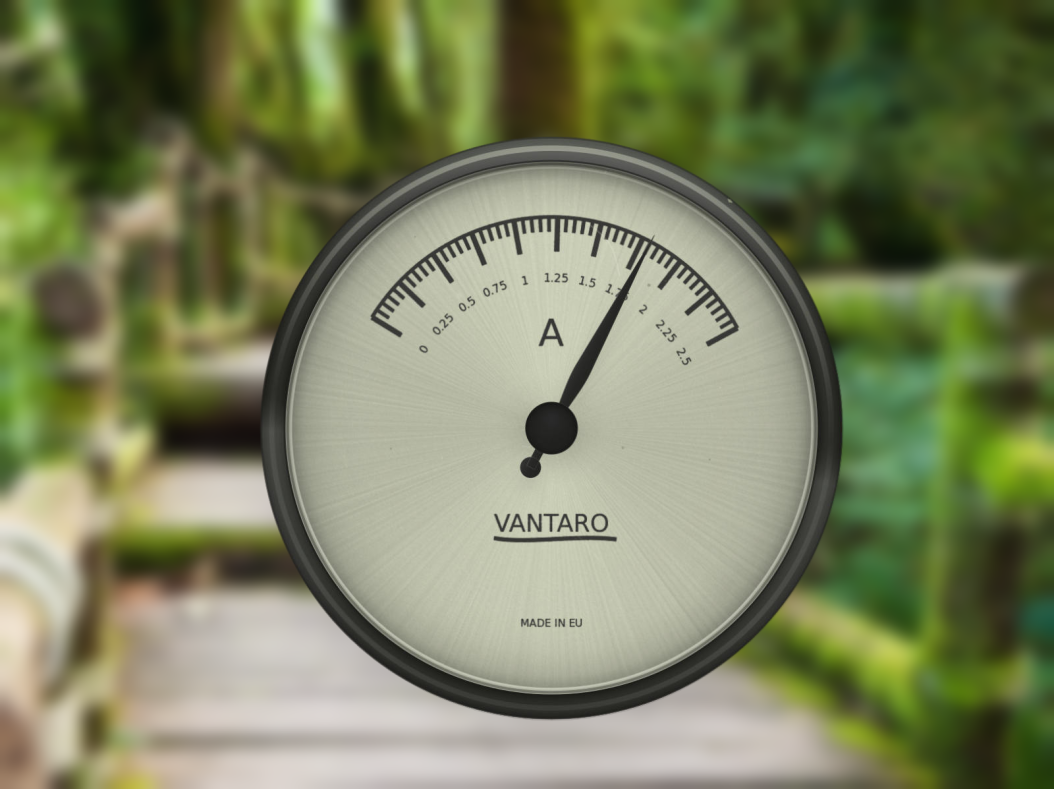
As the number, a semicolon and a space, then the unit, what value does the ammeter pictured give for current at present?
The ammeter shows 1.8; A
